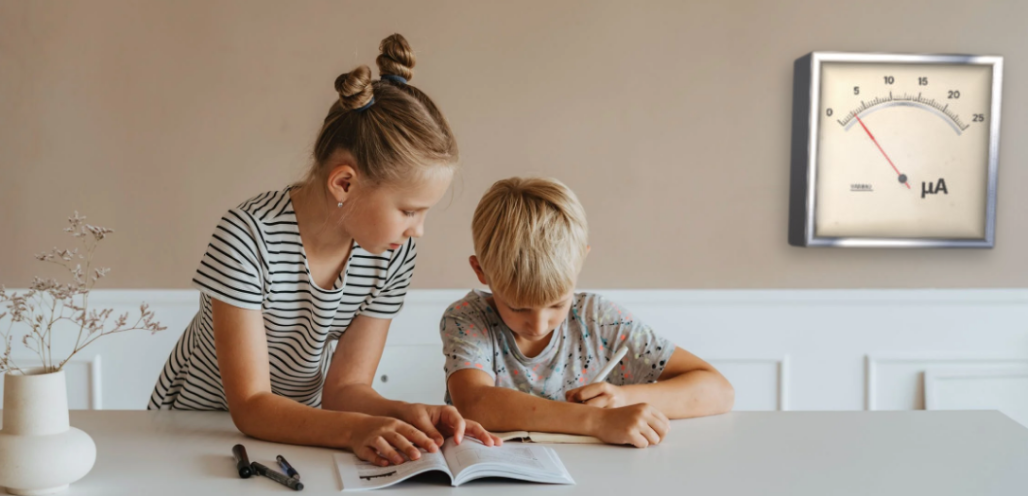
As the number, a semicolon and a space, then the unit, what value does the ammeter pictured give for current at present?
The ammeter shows 2.5; µA
